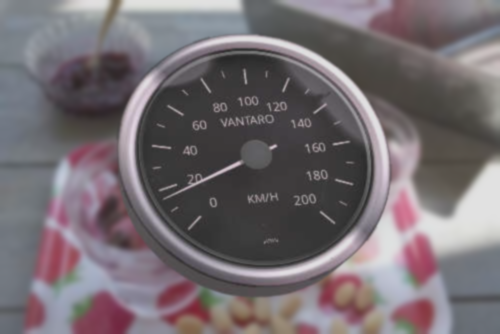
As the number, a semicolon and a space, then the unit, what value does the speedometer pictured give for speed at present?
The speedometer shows 15; km/h
